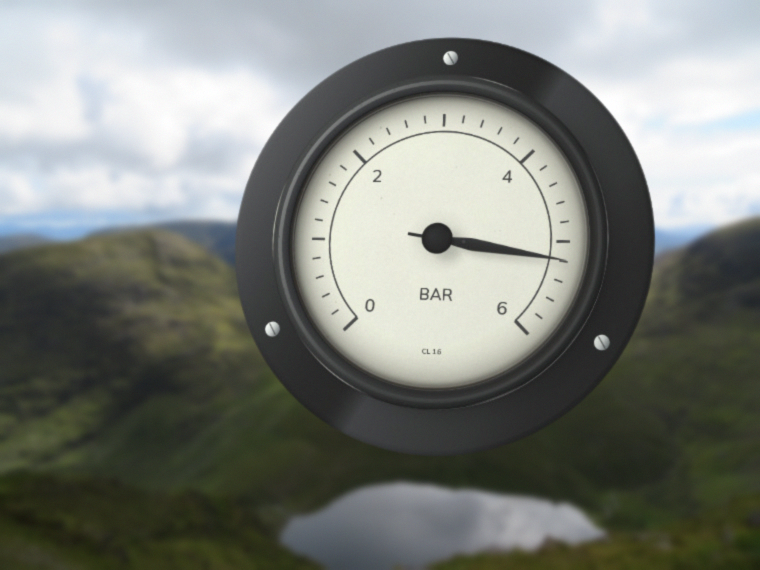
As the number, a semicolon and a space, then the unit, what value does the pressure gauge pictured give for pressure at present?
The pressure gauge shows 5.2; bar
